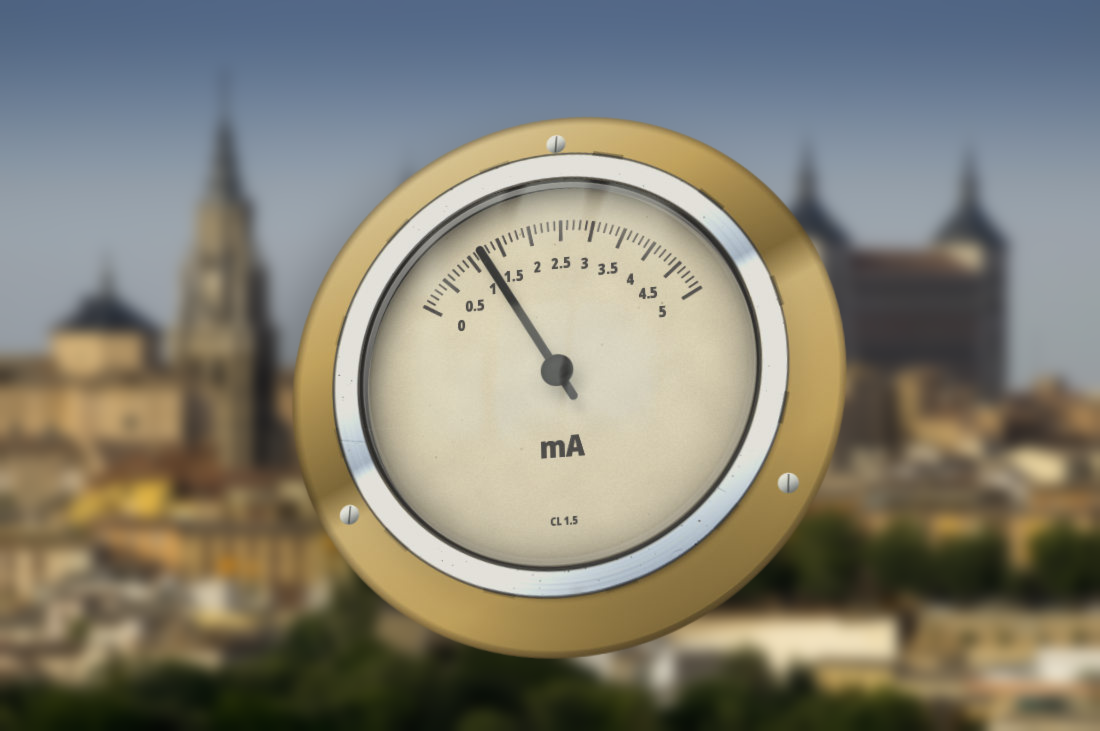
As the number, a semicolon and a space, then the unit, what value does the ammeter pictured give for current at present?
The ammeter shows 1.2; mA
